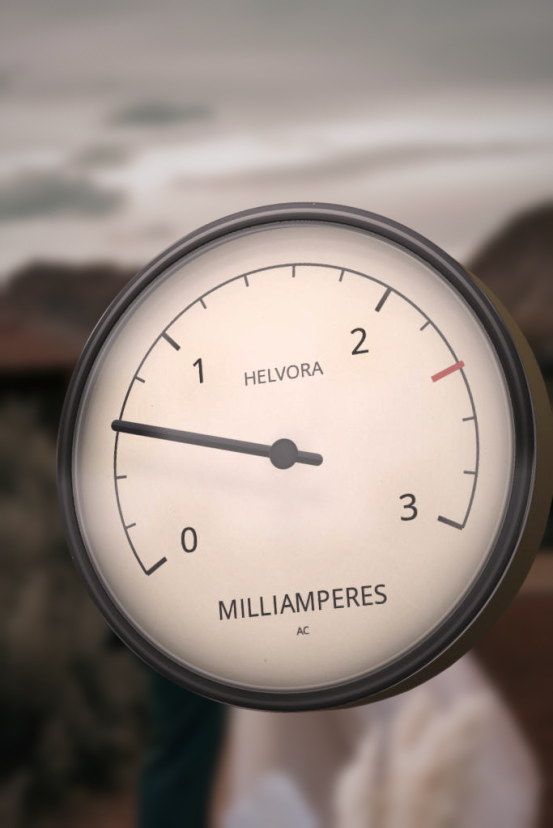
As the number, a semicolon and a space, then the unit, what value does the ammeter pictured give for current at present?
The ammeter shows 0.6; mA
